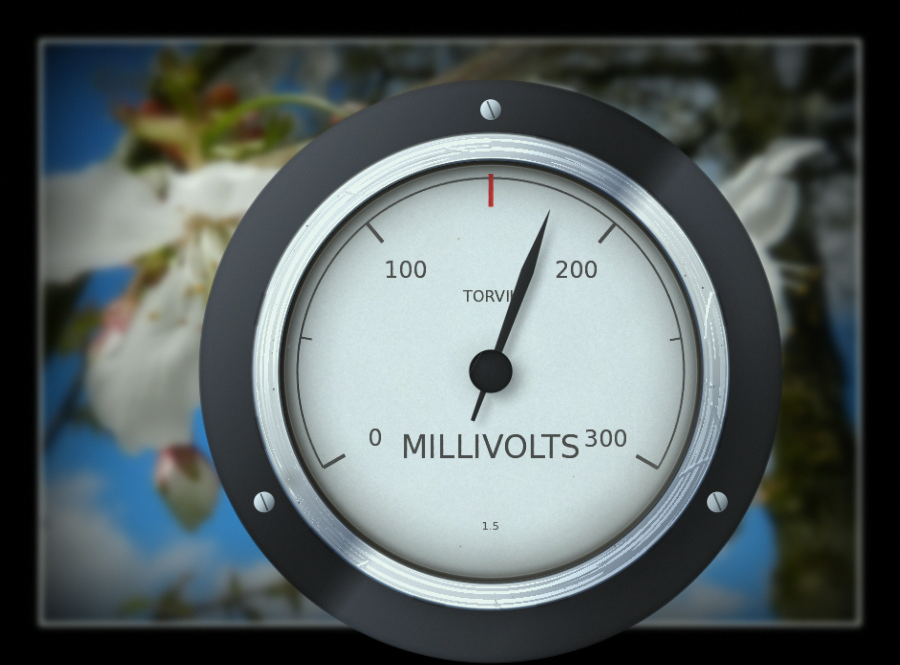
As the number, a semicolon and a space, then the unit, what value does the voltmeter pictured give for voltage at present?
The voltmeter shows 175; mV
